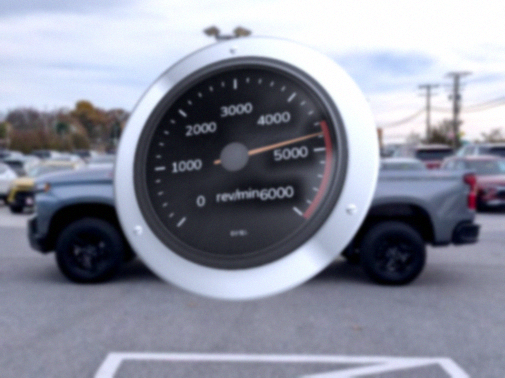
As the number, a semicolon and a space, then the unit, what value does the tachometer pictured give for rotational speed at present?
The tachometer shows 4800; rpm
